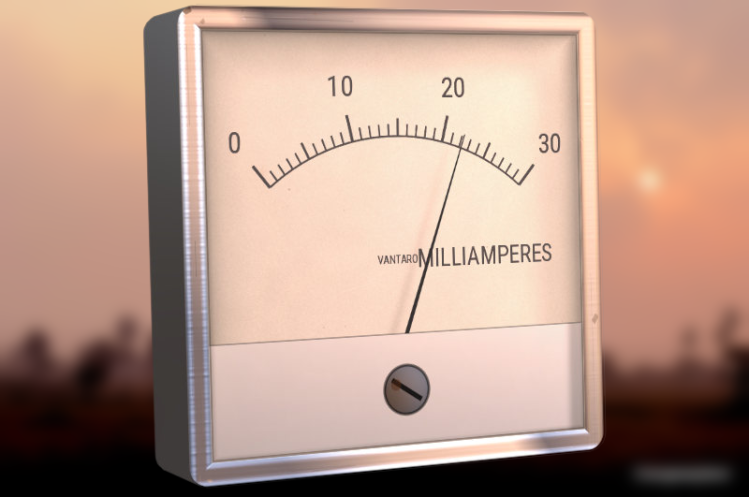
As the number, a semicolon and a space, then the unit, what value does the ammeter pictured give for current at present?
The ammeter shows 22; mA
